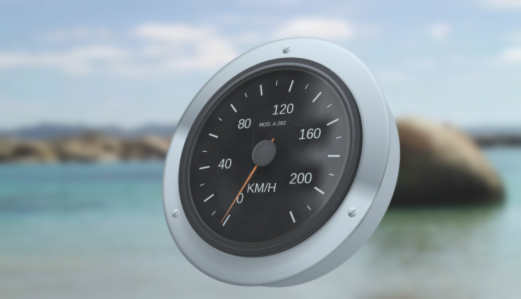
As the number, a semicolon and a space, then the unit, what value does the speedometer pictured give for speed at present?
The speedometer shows 0; km/h
